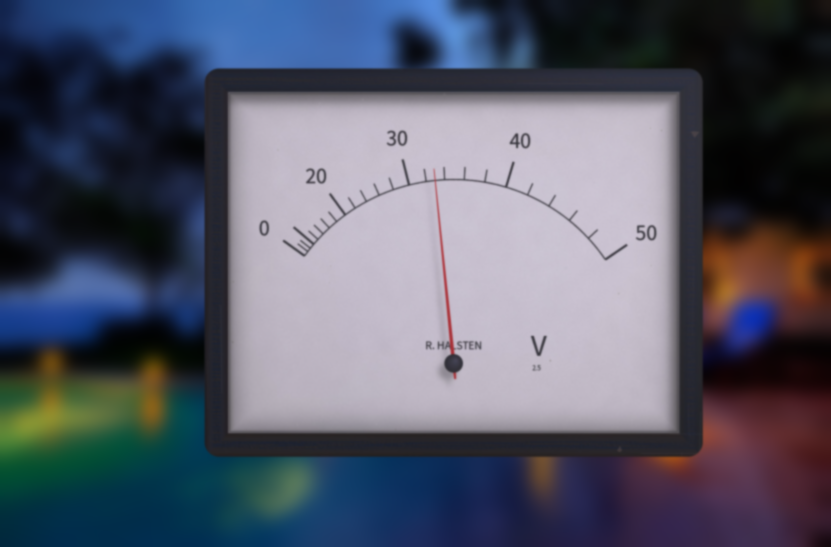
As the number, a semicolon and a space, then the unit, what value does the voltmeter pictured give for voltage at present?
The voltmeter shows 33; V
